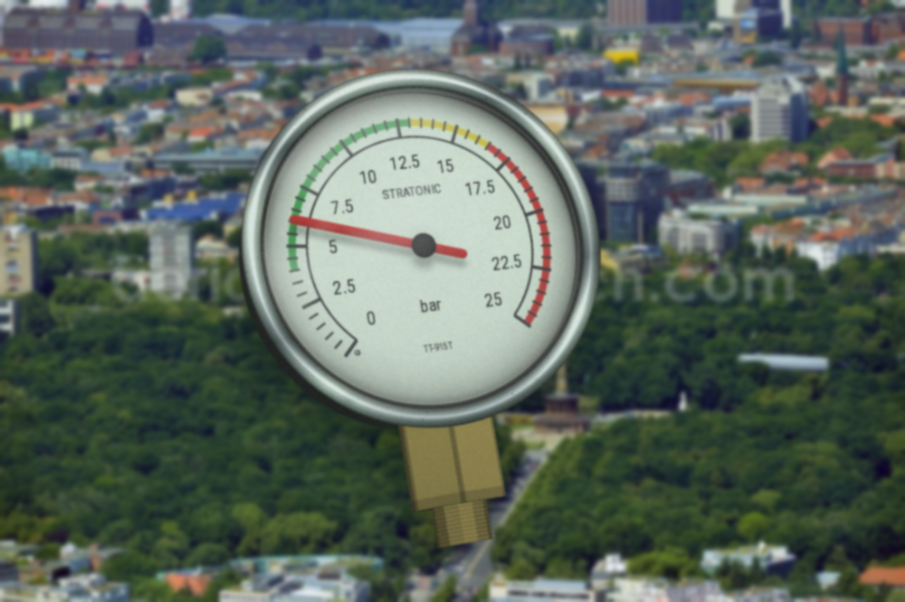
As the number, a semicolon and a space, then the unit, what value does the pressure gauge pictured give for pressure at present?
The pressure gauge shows 6; bar
